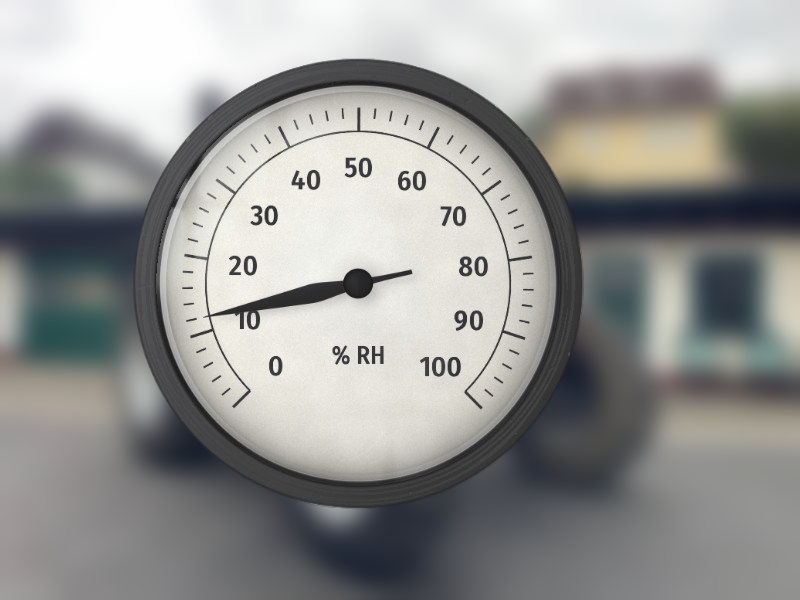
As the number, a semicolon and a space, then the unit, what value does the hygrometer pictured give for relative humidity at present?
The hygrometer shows 12; %
